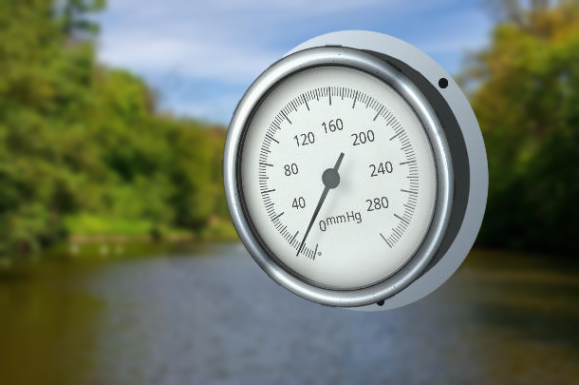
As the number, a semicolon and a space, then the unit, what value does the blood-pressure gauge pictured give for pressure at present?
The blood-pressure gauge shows 10; mmHg
